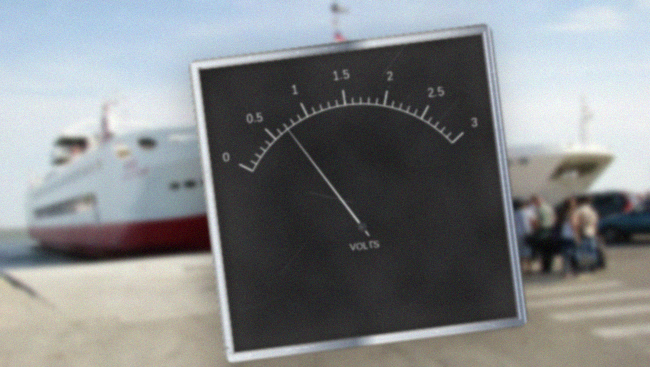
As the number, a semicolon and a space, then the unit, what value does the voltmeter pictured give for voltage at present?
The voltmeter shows 0.7; V
